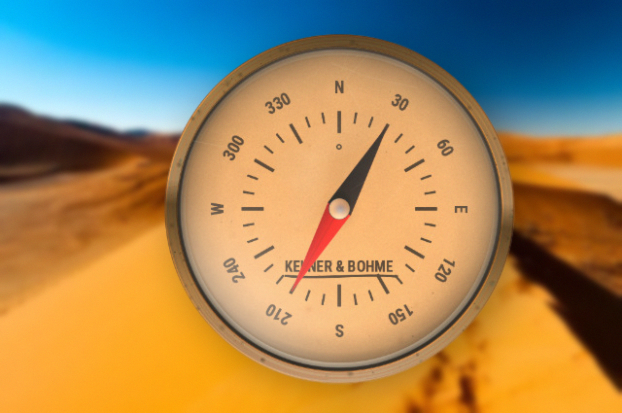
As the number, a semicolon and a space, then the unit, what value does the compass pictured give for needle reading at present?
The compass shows 210; °
